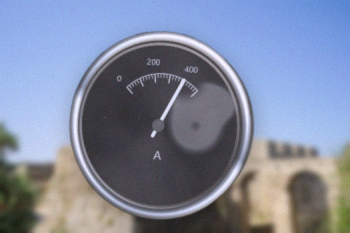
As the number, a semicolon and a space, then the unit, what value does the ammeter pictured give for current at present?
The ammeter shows 400; A
